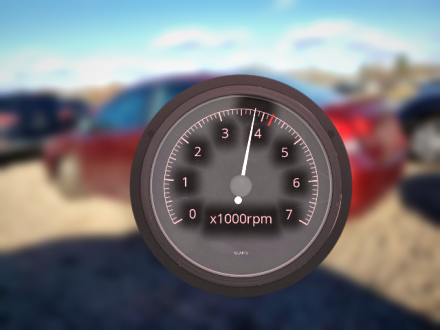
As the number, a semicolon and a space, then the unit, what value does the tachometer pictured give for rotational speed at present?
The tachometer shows 3800; rpm
